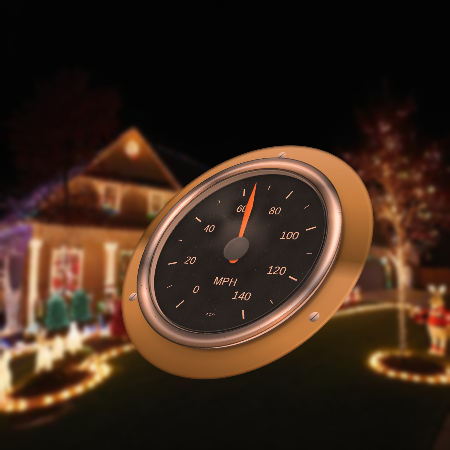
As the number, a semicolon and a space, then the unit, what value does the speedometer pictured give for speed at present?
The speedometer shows 65; mph
